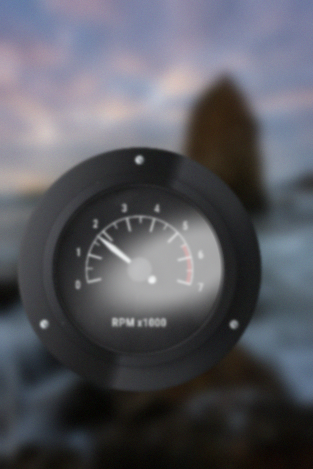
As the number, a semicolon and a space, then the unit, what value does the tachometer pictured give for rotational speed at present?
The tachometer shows 1750; rpm
